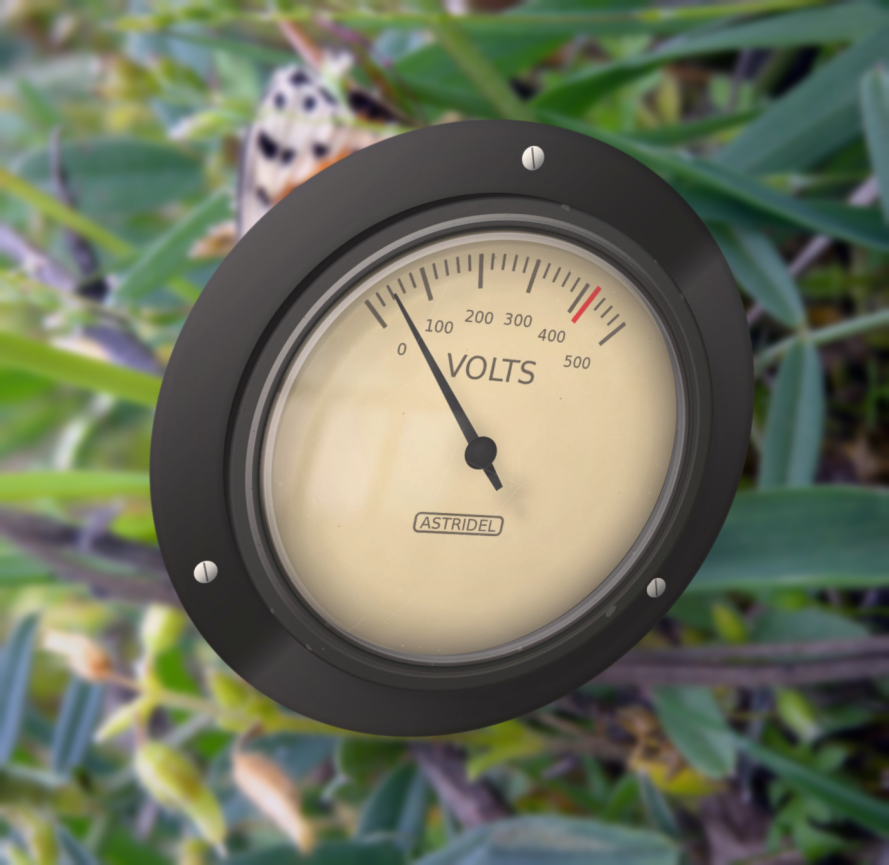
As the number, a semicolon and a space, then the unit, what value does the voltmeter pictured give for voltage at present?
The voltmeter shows 40; V
